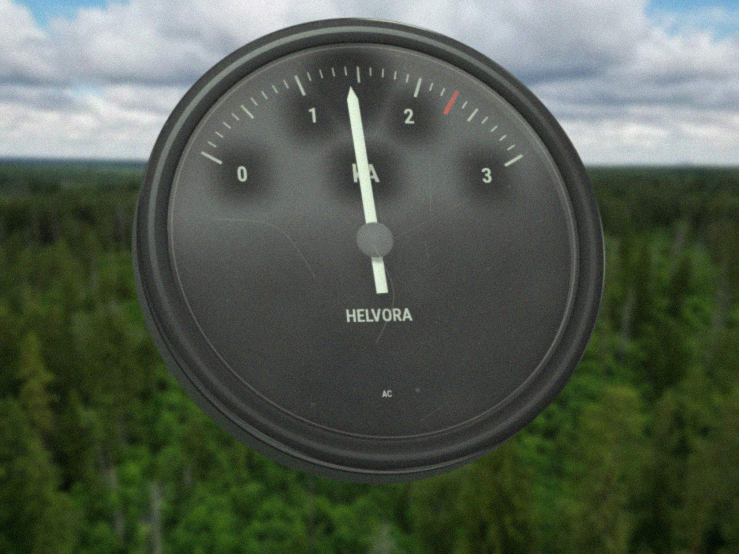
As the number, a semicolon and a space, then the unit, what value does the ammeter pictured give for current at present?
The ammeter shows 1.4; kA
